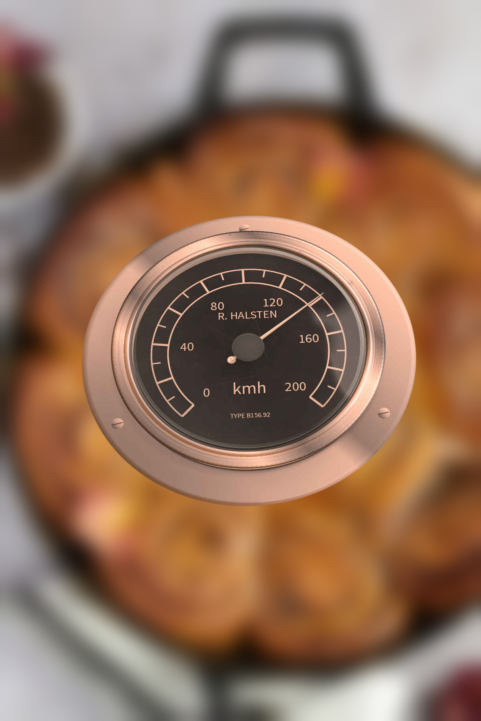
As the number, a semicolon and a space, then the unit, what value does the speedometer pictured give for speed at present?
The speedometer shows 140; km/h
